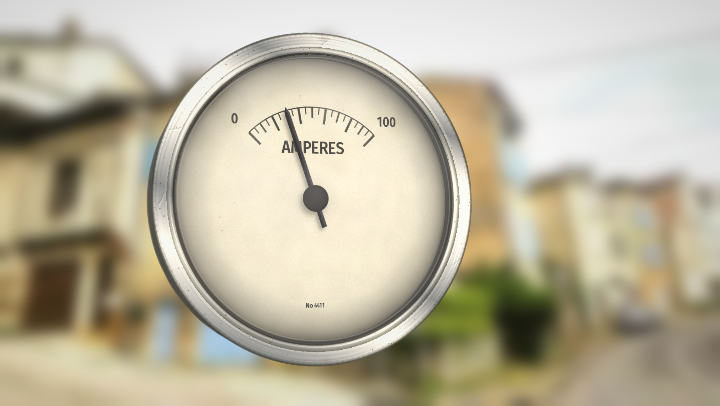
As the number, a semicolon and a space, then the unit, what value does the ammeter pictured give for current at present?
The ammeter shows 30; A
